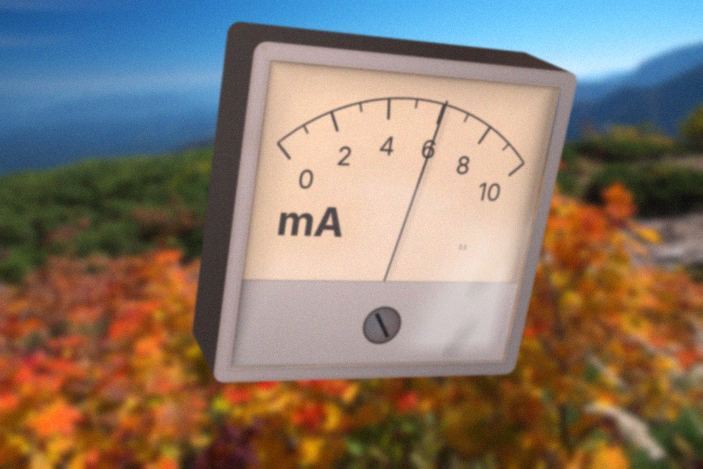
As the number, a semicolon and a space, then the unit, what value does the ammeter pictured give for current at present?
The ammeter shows 6; mA
